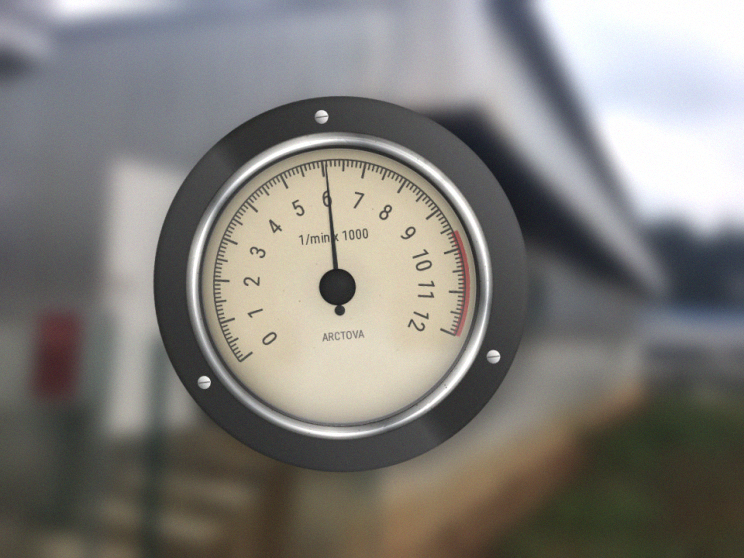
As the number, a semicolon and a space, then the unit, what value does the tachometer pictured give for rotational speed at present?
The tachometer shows 6100; rpm
